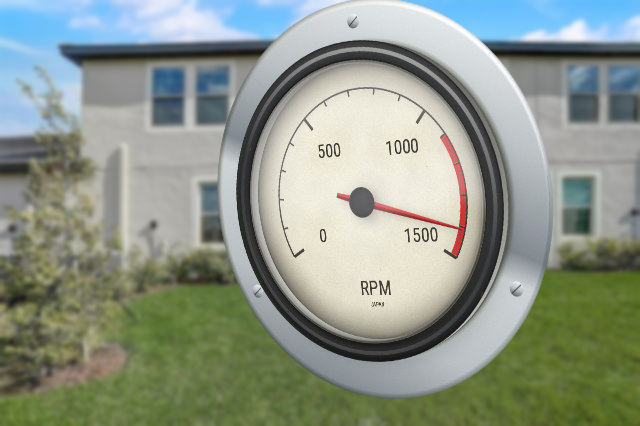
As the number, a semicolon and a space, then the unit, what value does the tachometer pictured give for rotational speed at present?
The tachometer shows 1400; rpm
